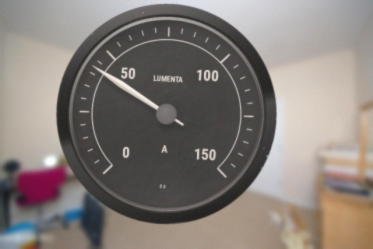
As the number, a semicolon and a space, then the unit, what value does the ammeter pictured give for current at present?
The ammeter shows 42.5; A
